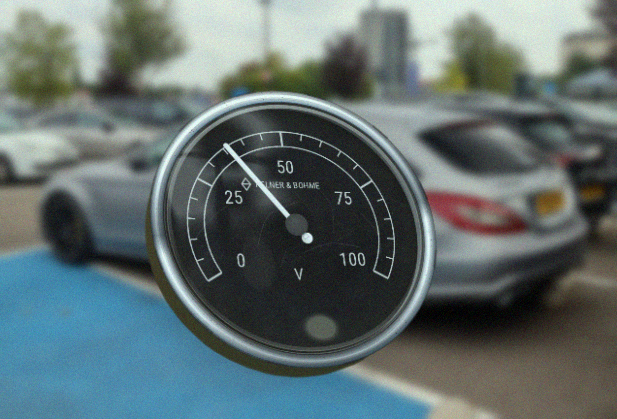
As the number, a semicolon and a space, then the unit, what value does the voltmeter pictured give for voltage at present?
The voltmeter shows 35; V
